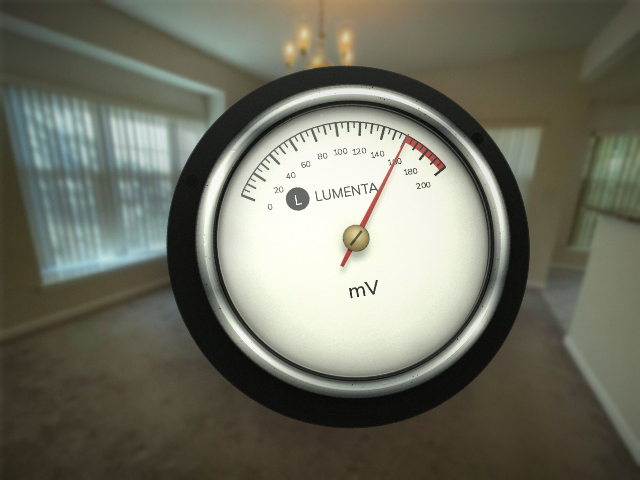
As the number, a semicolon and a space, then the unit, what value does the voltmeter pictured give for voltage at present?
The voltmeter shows 160; mV
